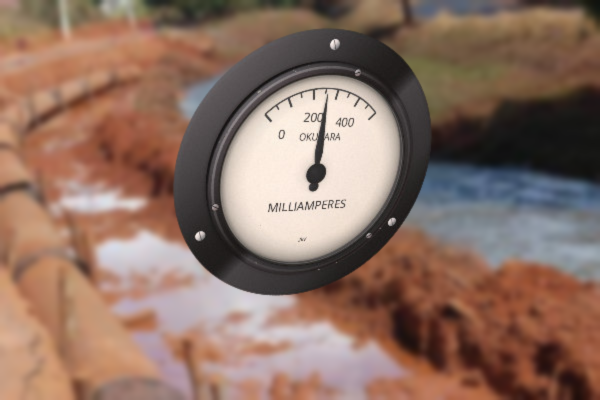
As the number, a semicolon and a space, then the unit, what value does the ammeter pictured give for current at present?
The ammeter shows 250; mA
